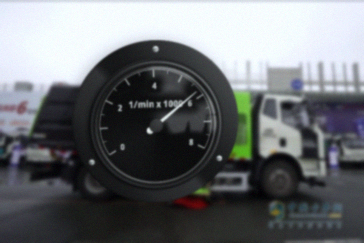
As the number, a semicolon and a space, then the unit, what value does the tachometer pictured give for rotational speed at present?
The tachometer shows 5750; rpm
